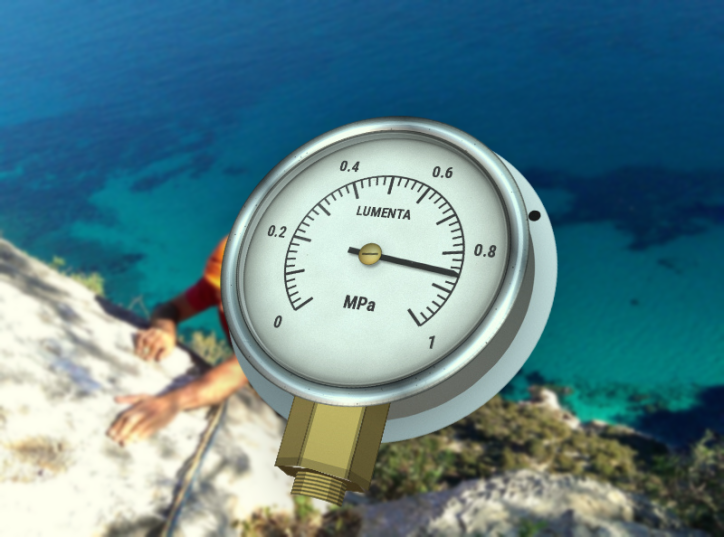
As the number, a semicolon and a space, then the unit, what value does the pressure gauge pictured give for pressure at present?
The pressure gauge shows 0.86; MPa
